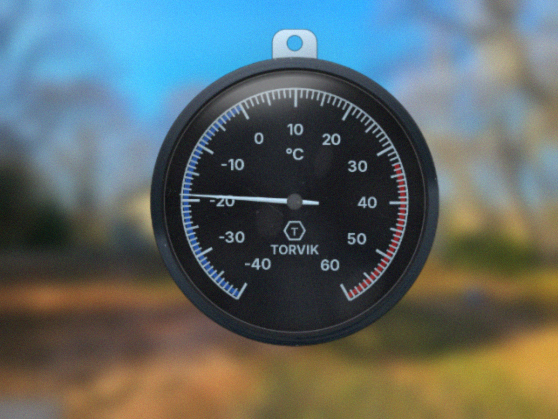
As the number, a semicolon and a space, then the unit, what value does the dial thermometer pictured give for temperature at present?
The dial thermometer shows -19; °C
